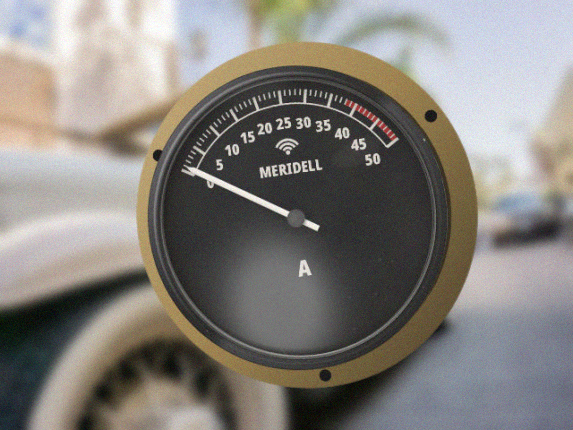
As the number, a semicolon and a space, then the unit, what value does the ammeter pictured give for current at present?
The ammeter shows 1; A
